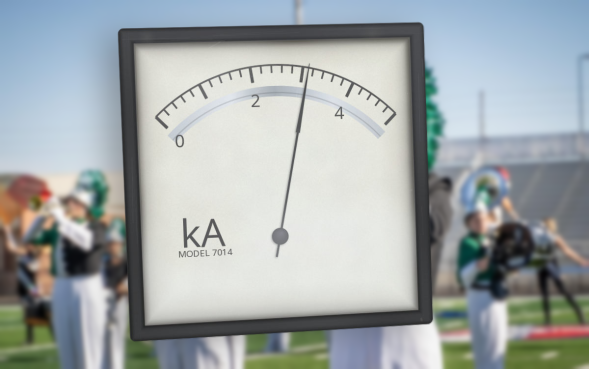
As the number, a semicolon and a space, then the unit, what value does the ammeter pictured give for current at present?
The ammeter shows 3.1; kA
